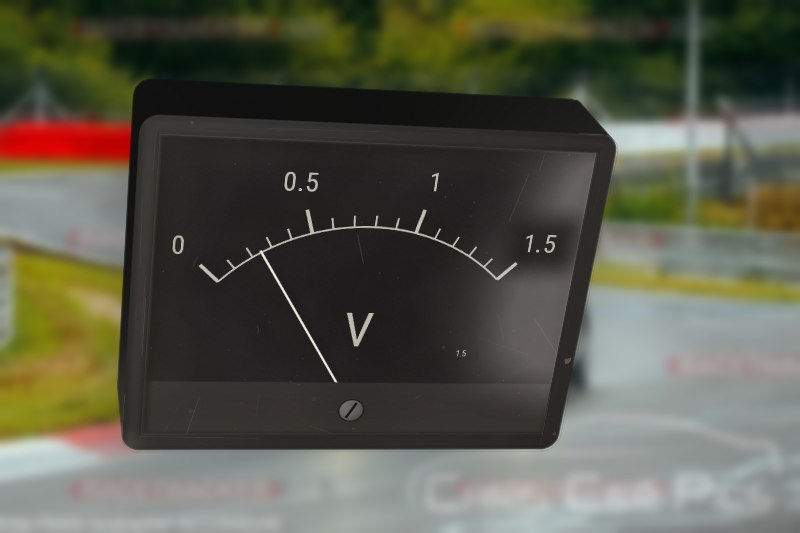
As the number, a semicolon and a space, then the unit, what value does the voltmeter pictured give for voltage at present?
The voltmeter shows 0.25; V
